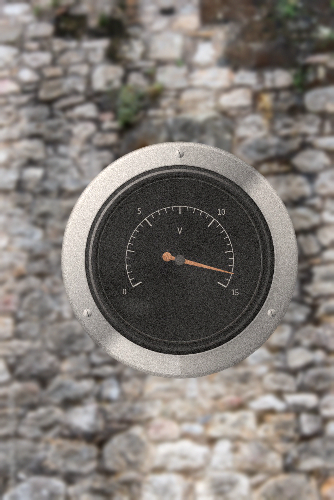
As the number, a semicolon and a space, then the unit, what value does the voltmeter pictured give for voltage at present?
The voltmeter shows 14; V
